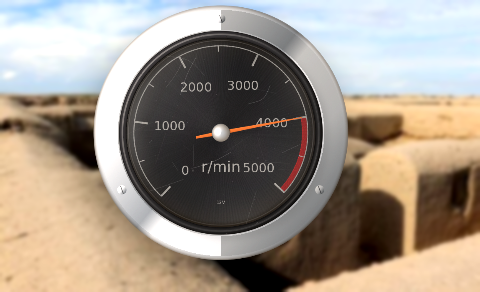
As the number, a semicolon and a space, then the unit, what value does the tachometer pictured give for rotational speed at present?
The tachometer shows 4000; rpm
